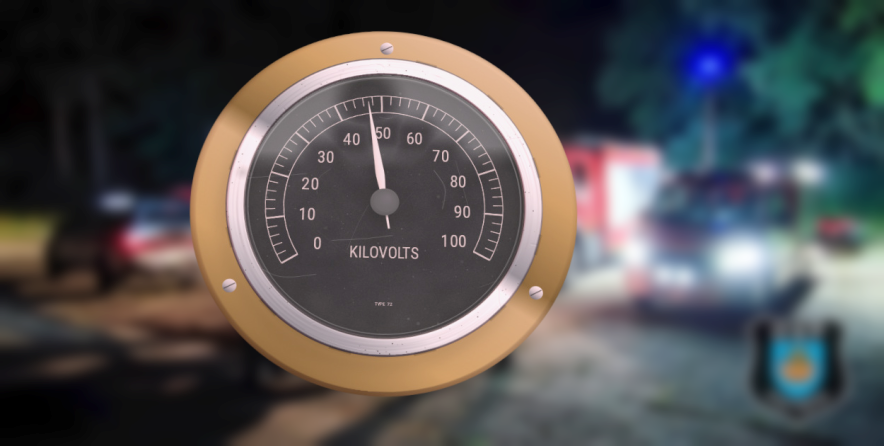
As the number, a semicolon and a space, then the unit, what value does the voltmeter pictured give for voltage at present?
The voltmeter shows 47; kV
